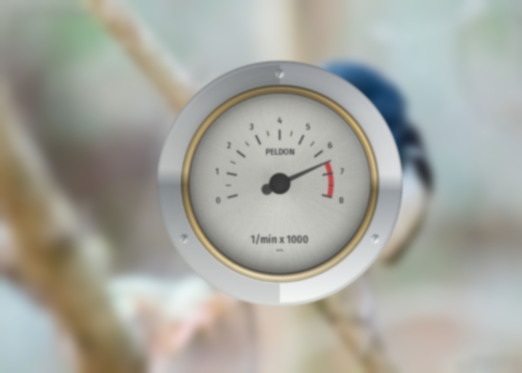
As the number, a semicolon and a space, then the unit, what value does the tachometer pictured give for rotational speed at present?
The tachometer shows 6500; rpm
